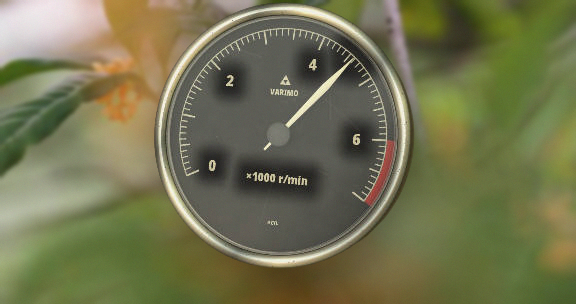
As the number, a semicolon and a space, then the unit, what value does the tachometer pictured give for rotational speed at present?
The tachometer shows 4600; rpm
